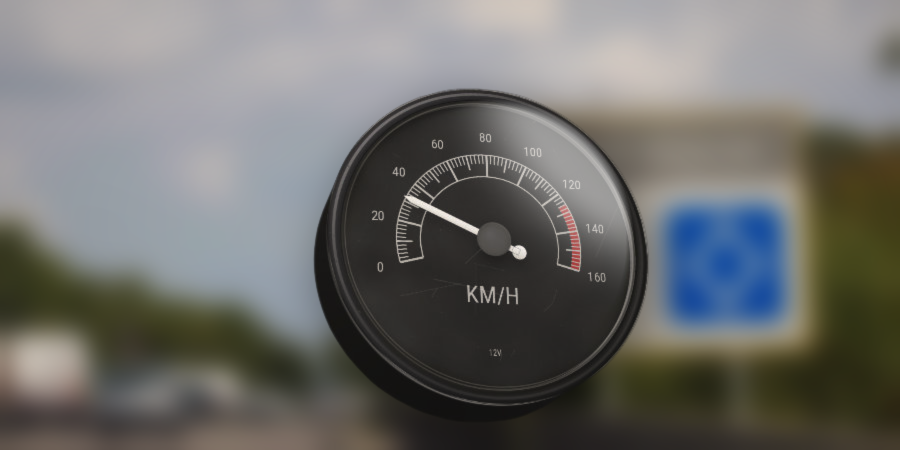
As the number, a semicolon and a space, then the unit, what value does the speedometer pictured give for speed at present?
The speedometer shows 30; km/h
